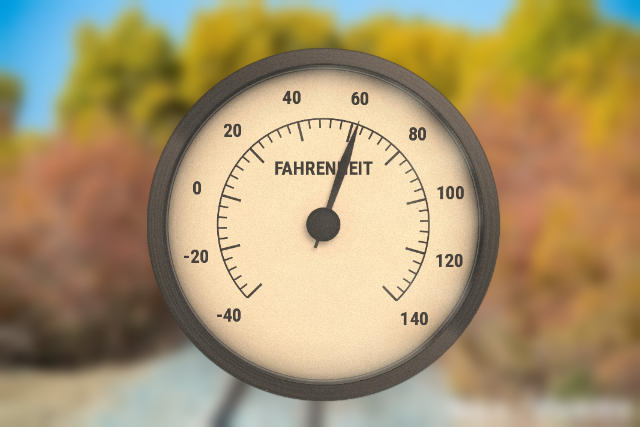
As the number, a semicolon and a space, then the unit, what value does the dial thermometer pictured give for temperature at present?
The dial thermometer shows 62; °F
